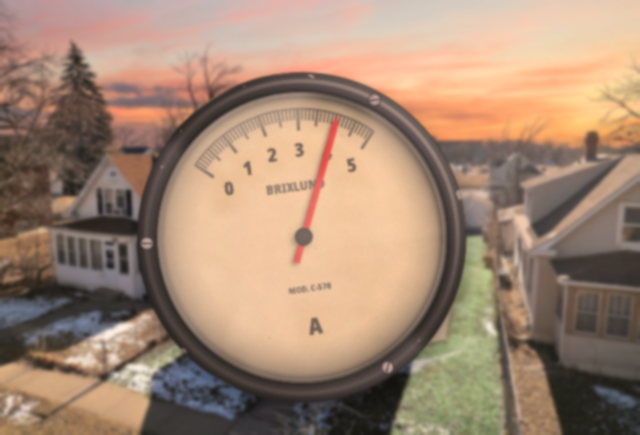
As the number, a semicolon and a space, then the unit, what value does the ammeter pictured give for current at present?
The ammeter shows 4; A
